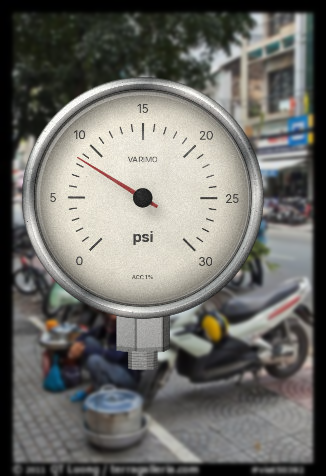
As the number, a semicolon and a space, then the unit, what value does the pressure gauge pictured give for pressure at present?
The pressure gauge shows 8.5; psi
